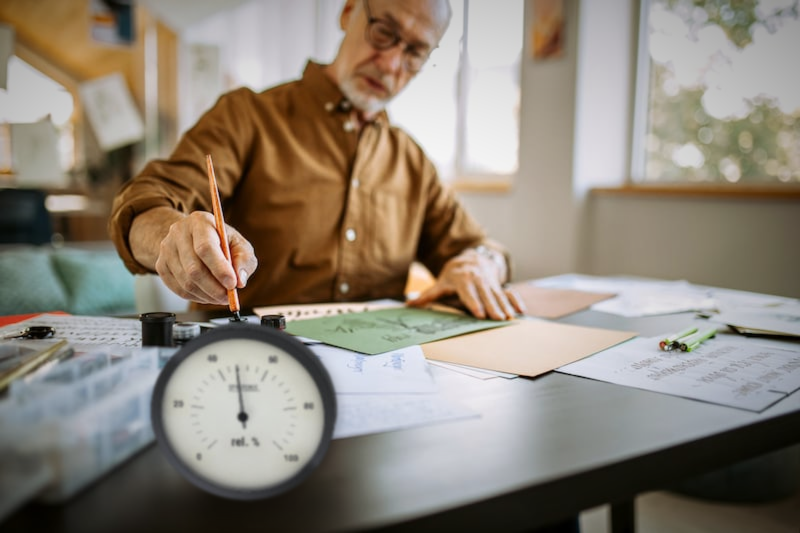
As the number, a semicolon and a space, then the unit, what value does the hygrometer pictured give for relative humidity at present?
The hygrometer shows 48; %
